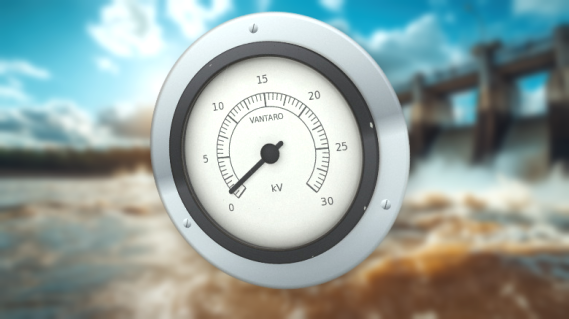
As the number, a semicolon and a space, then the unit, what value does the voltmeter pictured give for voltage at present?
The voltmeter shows 1; kV
